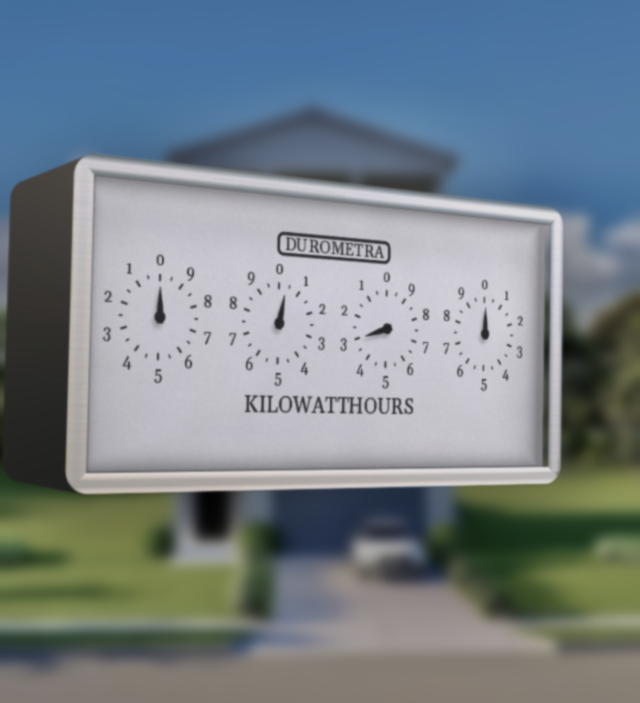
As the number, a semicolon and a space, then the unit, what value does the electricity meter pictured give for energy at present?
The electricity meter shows 30; kWh
